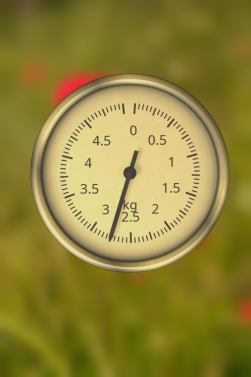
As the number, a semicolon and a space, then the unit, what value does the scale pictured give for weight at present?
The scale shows 2.75; kg
